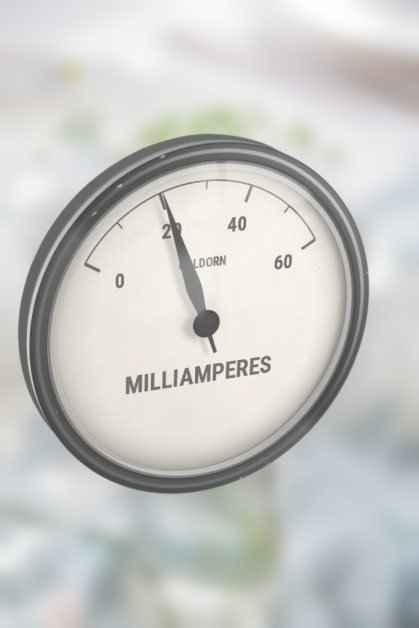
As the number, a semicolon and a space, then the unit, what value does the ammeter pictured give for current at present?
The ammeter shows 20; mA
